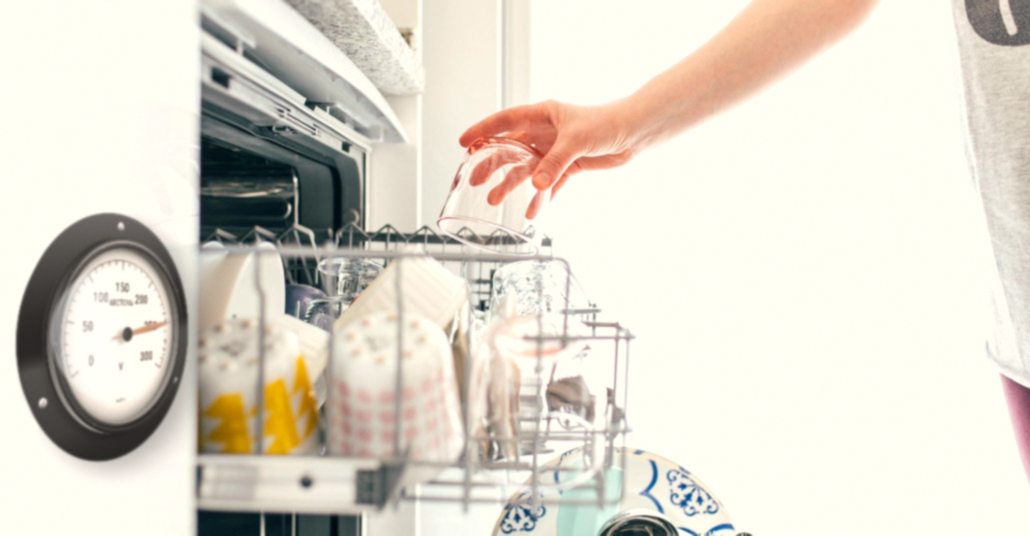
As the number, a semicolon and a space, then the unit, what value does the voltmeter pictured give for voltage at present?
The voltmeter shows 250; V
